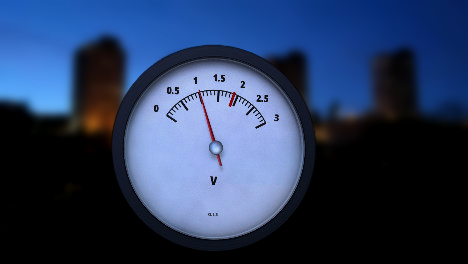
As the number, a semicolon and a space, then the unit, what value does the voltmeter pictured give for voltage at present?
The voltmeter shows 1; V
